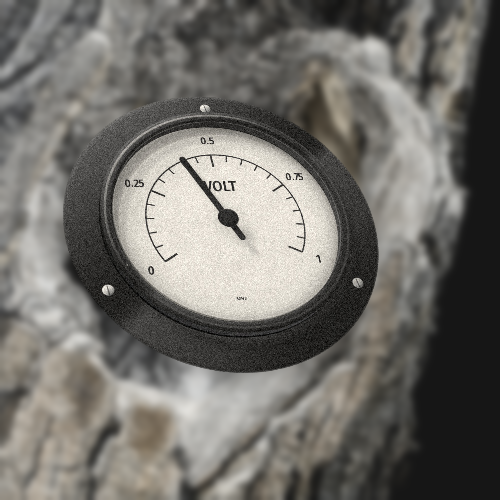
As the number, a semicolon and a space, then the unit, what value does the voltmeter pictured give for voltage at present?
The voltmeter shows 0.4; V
